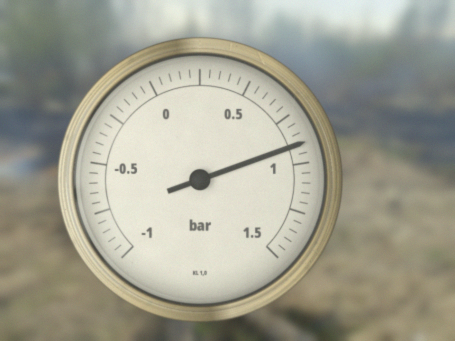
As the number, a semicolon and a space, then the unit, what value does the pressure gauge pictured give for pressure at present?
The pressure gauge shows 0.9; bar
